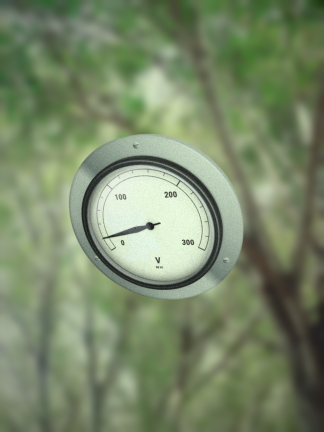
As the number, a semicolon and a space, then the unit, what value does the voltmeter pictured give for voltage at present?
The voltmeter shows 20; V
